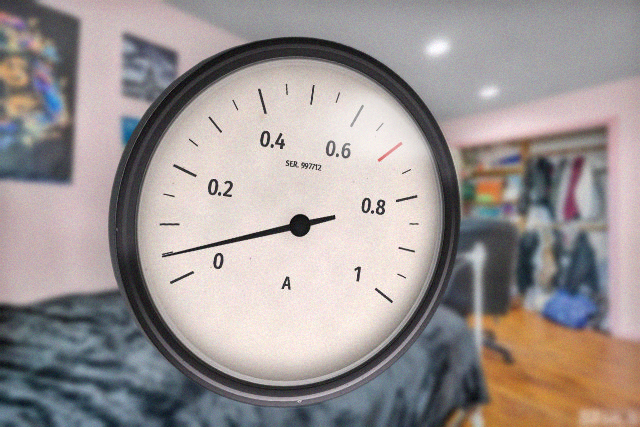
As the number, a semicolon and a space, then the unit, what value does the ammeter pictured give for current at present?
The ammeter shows 0.05; A
